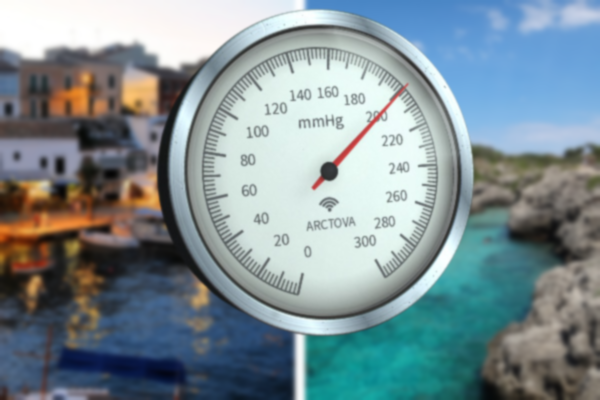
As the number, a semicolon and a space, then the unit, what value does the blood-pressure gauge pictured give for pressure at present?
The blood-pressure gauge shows 200; mmHg
